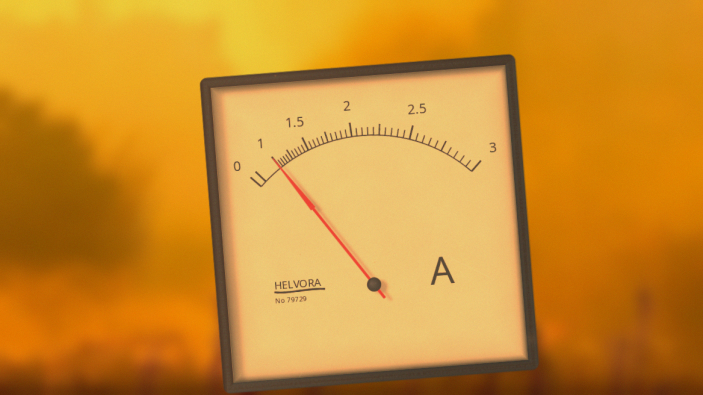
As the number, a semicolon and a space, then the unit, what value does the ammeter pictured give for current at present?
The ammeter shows 1; A
